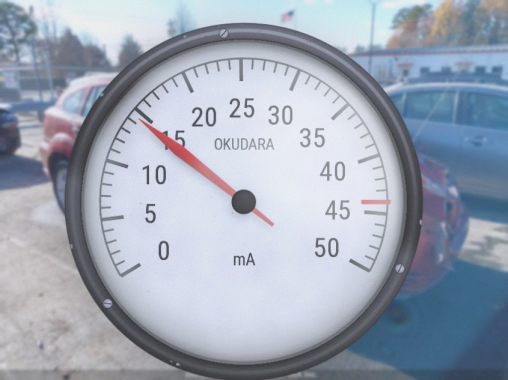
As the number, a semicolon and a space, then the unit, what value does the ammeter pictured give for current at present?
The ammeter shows 14.5; mA
